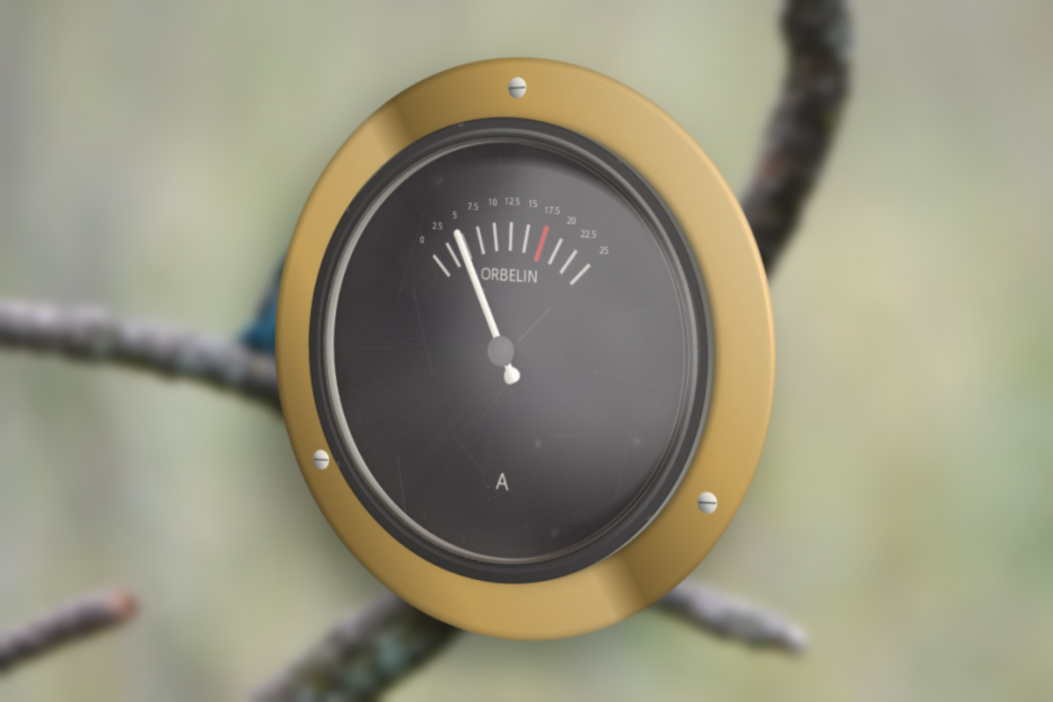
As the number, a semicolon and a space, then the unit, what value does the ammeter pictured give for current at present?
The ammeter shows 5; A
